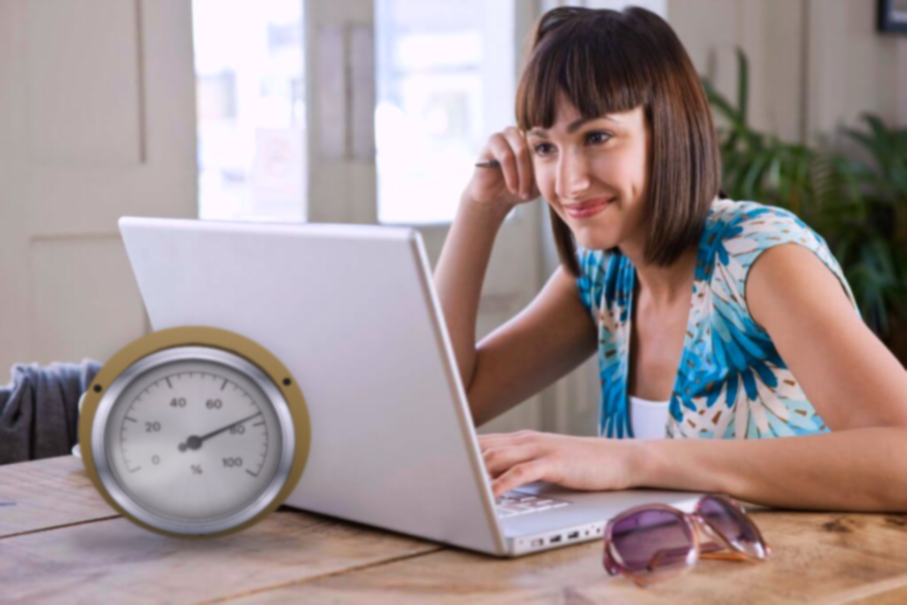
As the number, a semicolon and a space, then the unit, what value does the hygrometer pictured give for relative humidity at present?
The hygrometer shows 76; %
